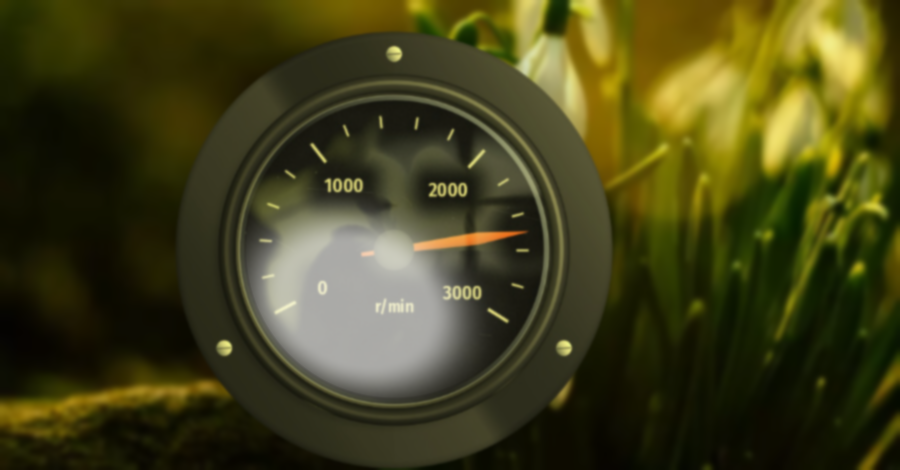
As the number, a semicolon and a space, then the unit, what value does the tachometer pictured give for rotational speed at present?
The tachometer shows 2500; rpm
